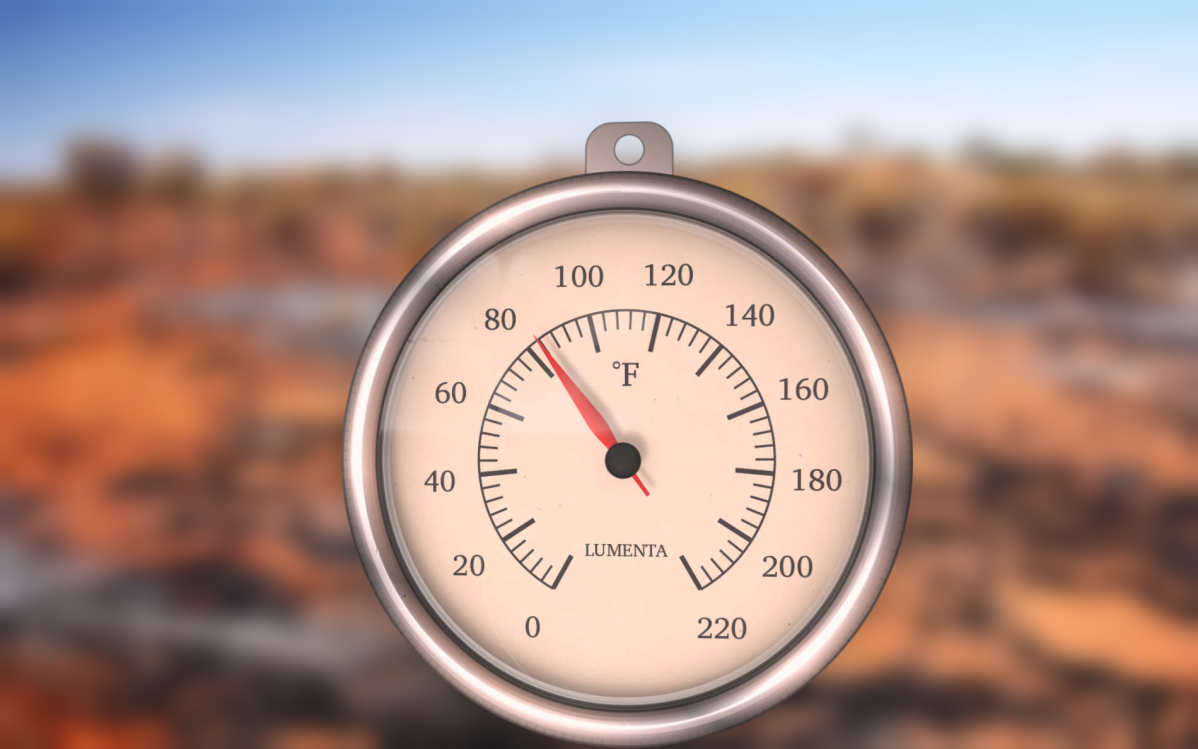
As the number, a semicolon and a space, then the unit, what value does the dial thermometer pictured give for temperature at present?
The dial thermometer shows 84; °F
